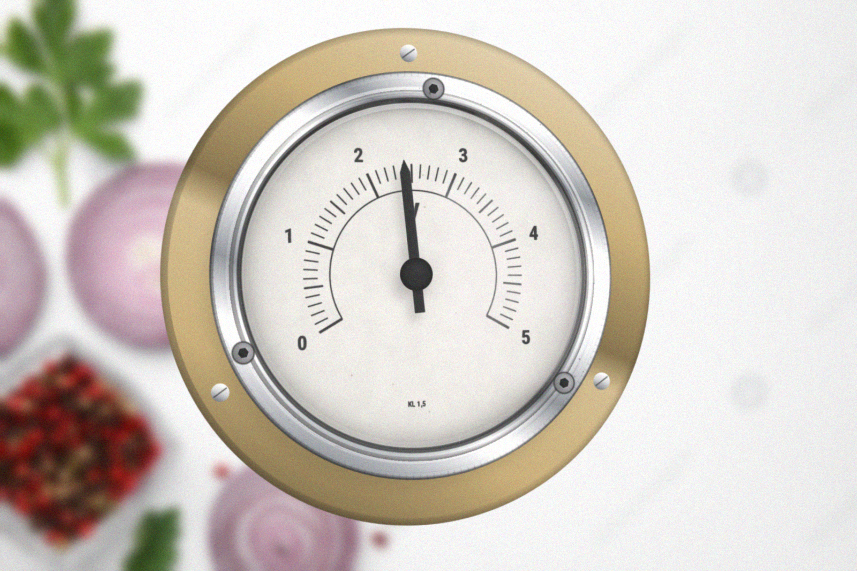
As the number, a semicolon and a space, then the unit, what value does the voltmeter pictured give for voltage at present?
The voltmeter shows 2.4; V
